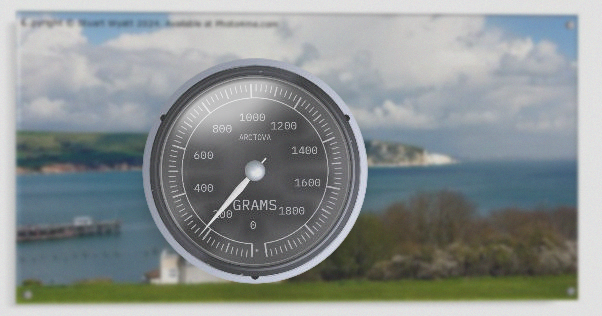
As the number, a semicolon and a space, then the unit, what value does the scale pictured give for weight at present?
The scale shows 220; g
